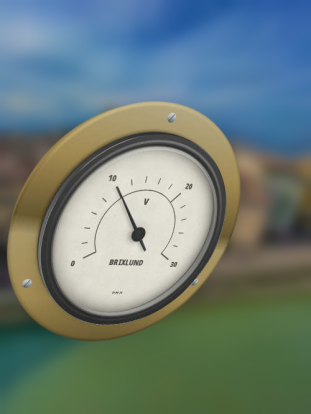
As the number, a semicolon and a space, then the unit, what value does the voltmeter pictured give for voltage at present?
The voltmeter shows 10; V
